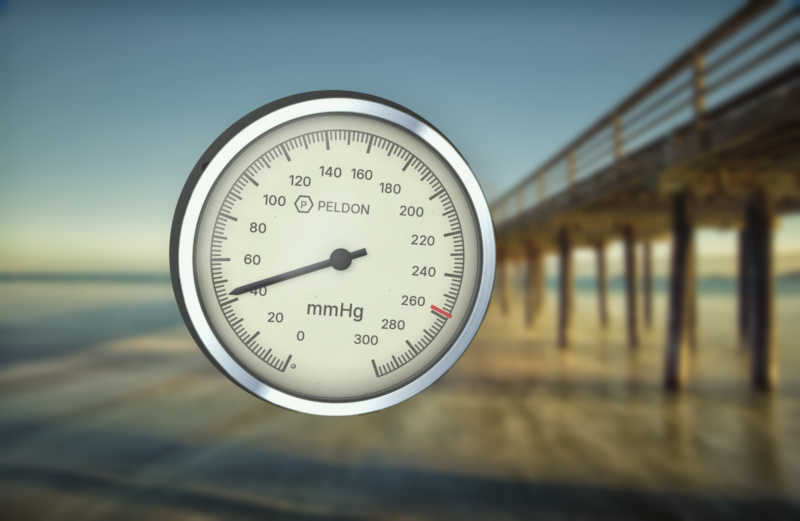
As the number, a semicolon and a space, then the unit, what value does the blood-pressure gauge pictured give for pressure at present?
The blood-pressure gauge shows 44; mmHg
